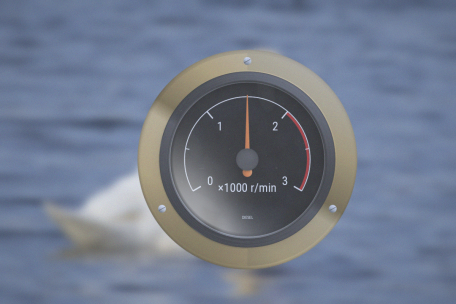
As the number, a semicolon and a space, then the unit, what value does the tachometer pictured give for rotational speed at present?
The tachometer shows 1500; rpm
